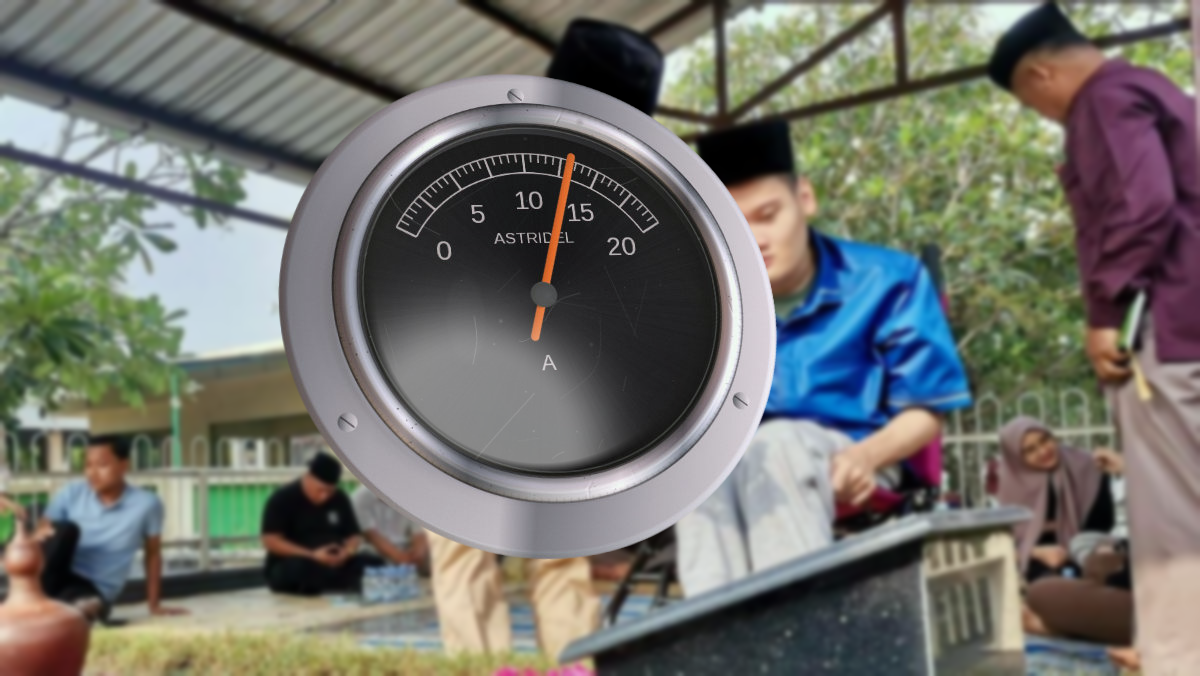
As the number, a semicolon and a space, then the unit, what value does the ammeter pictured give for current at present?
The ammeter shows 13; A
